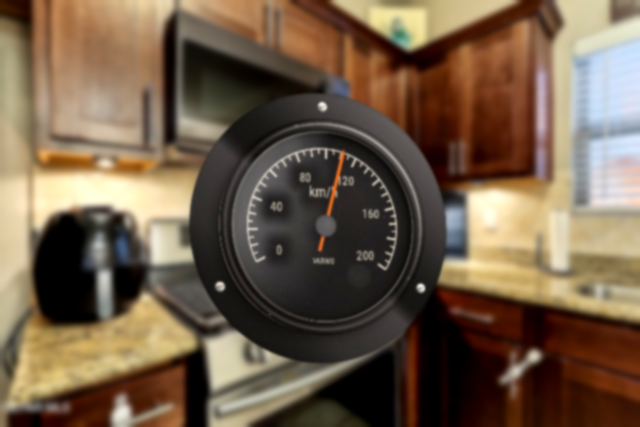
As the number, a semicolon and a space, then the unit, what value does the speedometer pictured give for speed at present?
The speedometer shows 110; km/h
